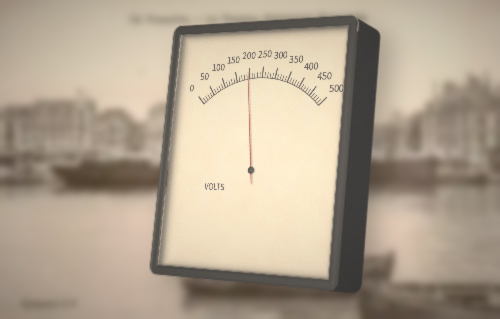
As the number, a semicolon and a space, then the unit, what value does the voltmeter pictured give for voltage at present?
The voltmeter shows 200; V
